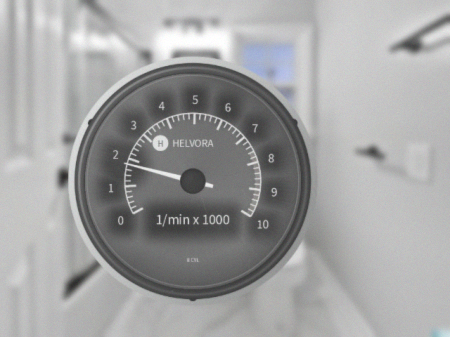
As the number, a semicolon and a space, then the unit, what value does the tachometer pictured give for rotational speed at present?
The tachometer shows 1800; rpm
